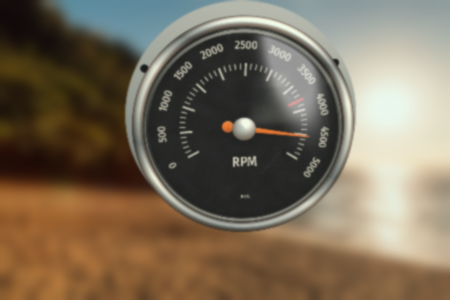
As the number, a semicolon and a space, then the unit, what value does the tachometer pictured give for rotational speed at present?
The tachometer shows 4500; rpm
